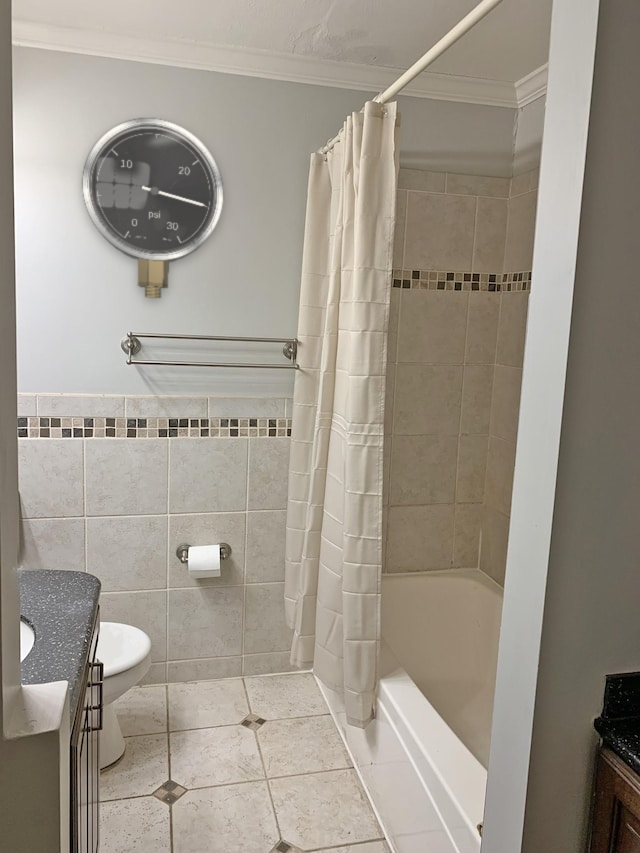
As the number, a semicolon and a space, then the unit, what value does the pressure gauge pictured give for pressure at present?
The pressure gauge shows 25; psi
